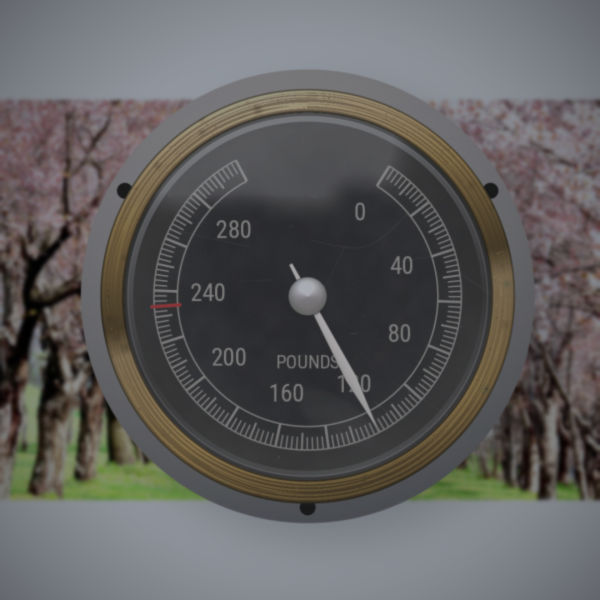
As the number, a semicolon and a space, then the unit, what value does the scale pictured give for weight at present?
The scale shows 120; lb
